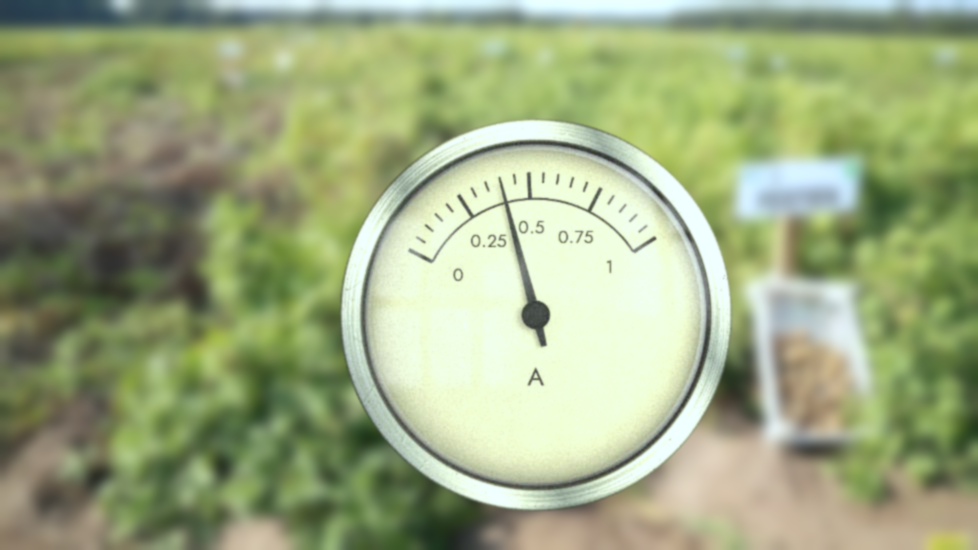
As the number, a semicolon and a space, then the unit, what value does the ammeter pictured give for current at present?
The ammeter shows 0.4; A
